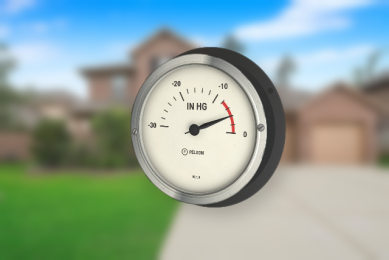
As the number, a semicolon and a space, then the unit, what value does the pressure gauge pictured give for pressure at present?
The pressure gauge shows -4; inHg
